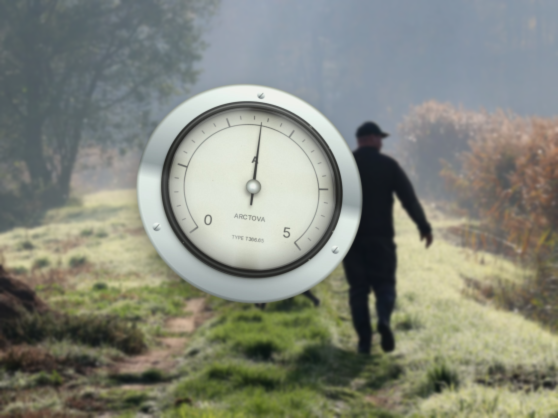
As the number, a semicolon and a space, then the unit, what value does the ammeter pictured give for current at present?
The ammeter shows 2.5; A
